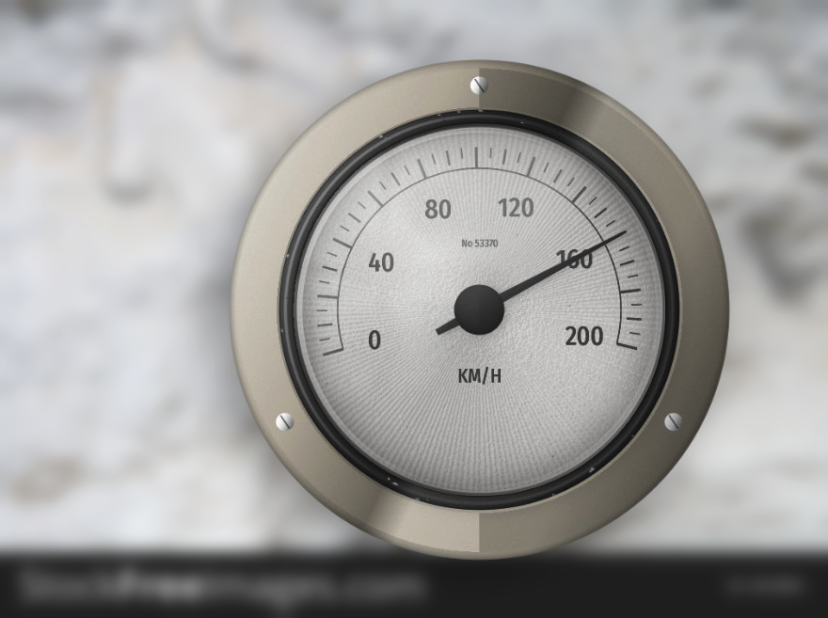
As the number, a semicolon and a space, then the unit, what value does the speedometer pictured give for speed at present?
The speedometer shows 160; km/h
